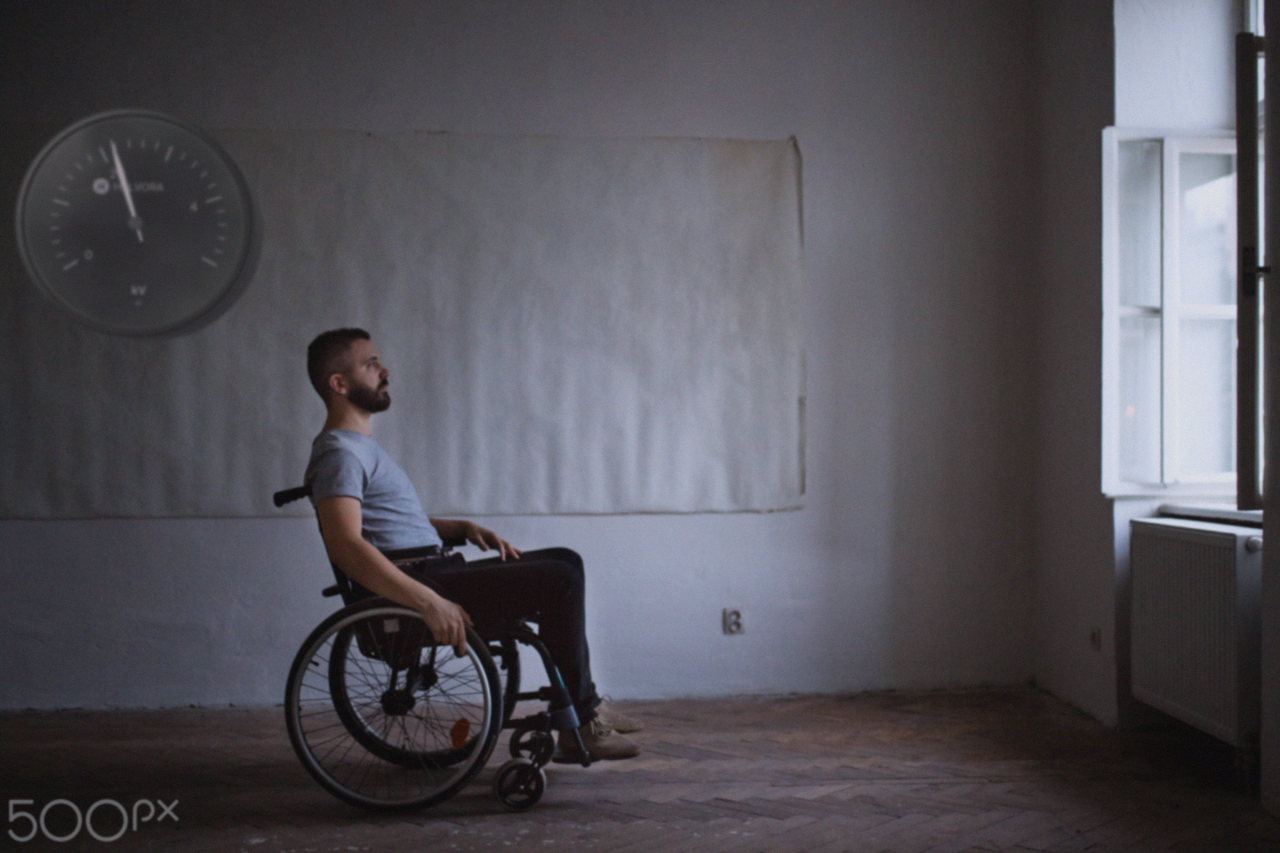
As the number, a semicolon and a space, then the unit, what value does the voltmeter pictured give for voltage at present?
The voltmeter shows 2.2; kV
